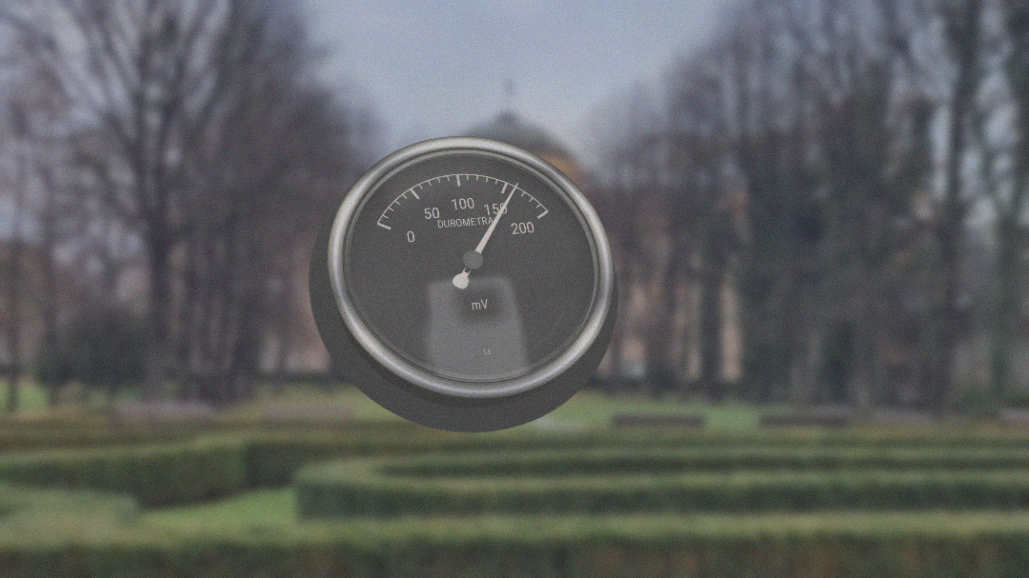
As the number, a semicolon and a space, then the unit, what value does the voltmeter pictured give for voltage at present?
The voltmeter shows 160; mV
